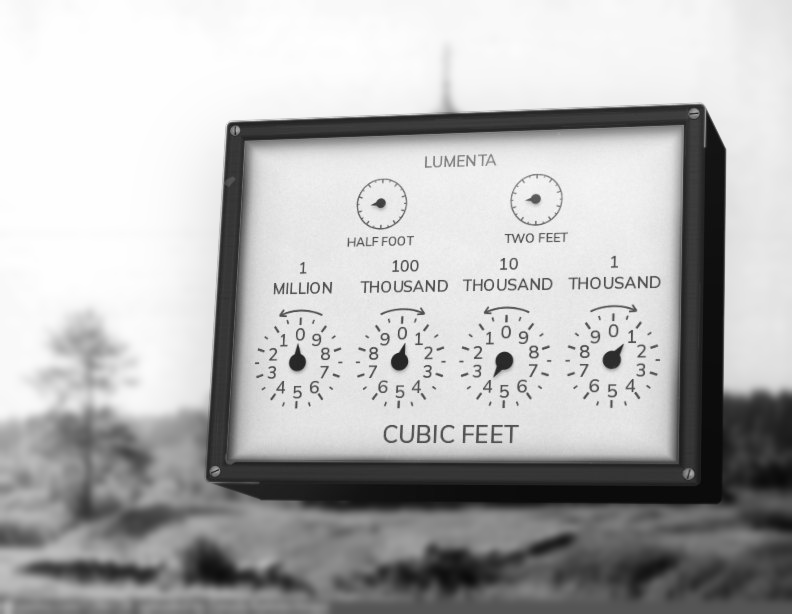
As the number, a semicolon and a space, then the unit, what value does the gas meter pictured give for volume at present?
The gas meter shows 4100; ft³
